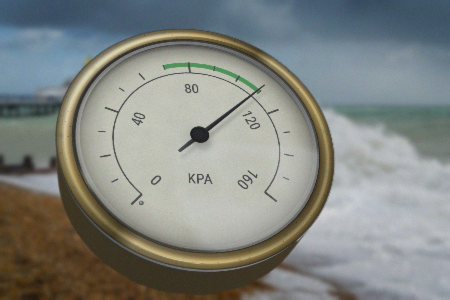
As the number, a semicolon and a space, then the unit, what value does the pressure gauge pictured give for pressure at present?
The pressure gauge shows 110; kPa
